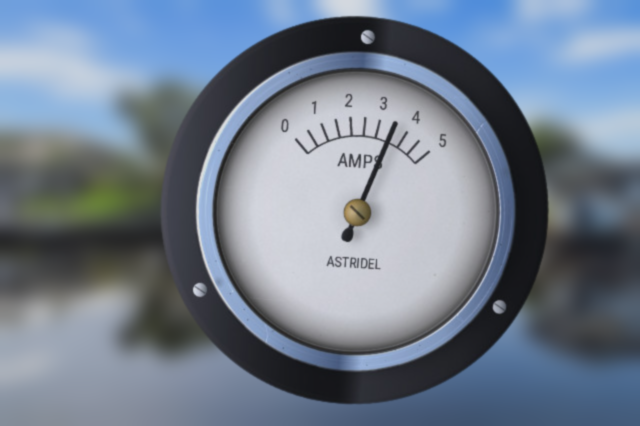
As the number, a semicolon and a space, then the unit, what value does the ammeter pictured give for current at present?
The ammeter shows 3.5; A
